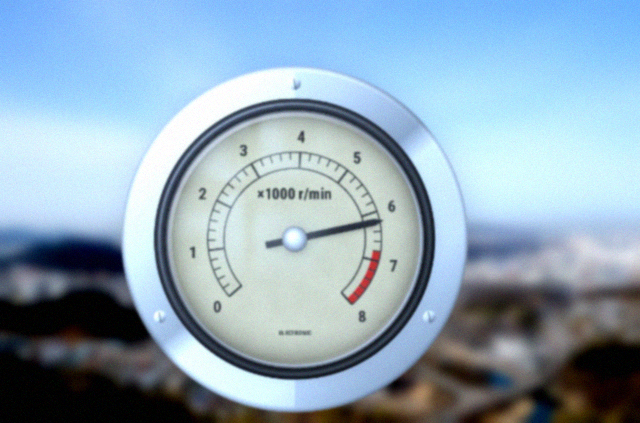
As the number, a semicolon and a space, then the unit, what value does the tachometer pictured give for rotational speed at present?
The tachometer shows 6200; rpm
